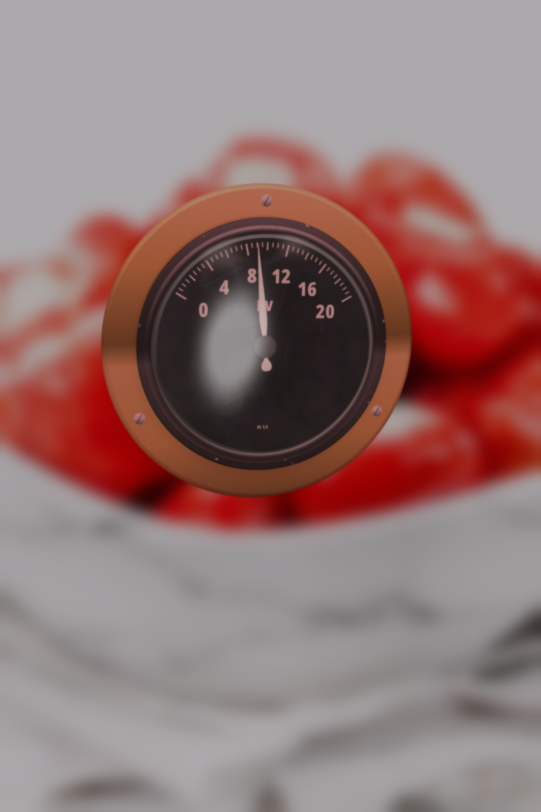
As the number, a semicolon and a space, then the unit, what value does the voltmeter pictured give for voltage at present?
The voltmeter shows 9; kV
